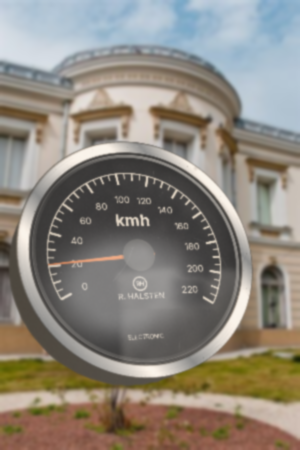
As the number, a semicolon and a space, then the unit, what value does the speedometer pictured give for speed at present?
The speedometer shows 20; km/h
